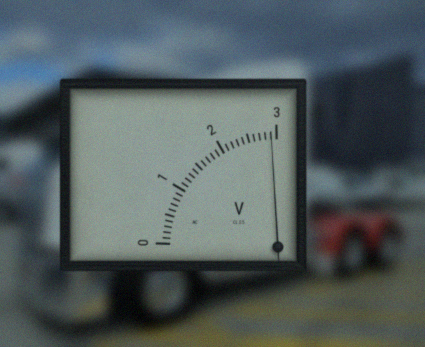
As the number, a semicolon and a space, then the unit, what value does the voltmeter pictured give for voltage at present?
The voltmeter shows 2.9; V
